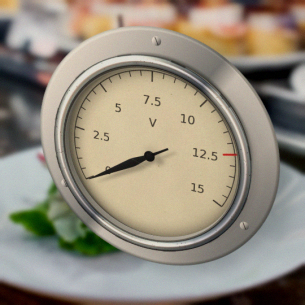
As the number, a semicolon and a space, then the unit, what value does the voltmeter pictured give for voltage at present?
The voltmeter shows 0; V
